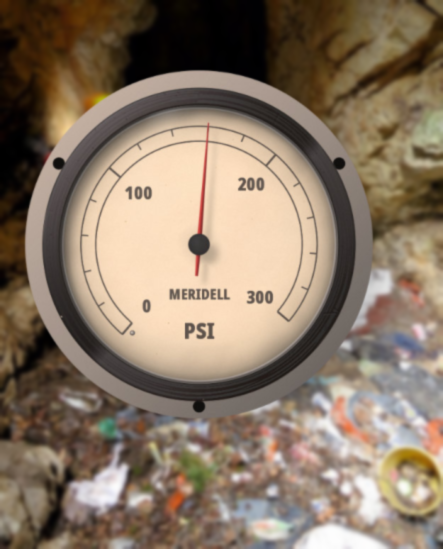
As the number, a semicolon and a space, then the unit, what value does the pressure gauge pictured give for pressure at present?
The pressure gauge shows 160; psi
